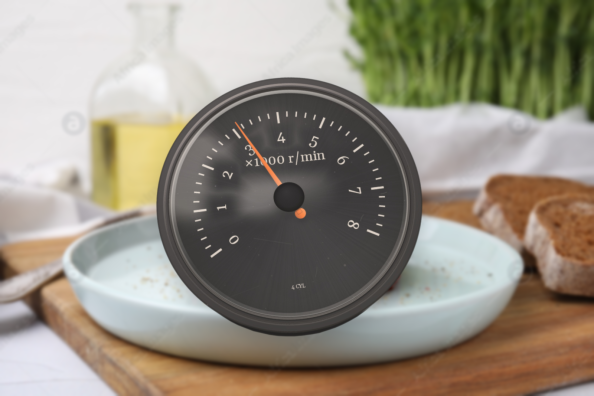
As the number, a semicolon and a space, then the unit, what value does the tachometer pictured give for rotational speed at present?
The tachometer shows 3100; rpm
